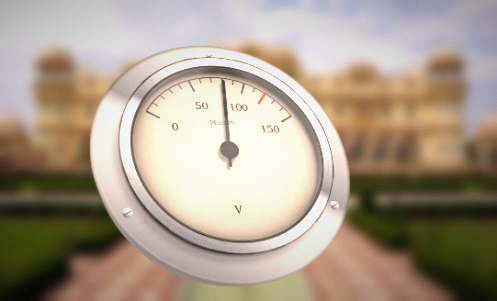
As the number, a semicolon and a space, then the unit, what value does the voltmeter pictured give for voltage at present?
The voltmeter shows 80; V
